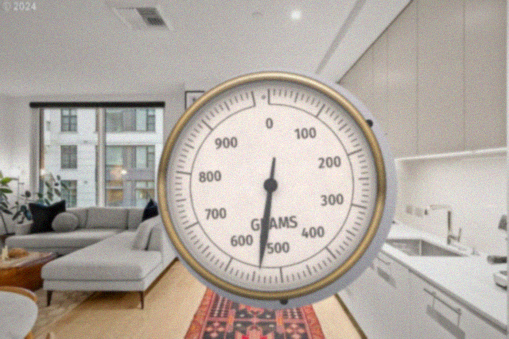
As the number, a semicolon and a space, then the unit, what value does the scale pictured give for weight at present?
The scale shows 540; g
